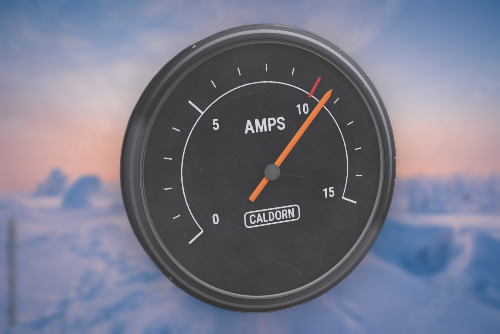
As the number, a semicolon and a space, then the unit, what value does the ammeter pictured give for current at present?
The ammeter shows 10.5; A
